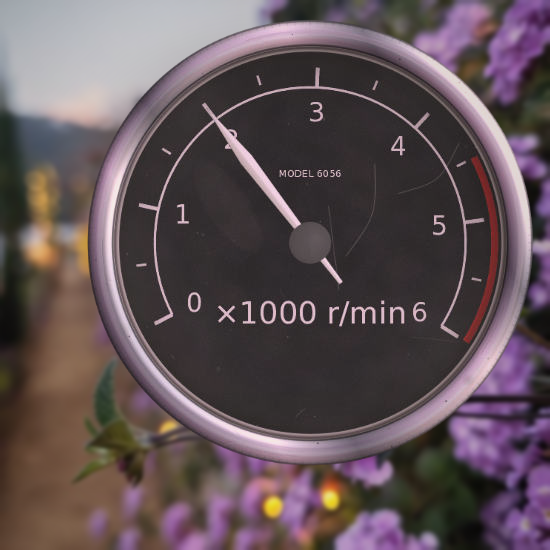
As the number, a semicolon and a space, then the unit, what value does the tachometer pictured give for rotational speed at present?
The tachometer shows 2000; rpm
